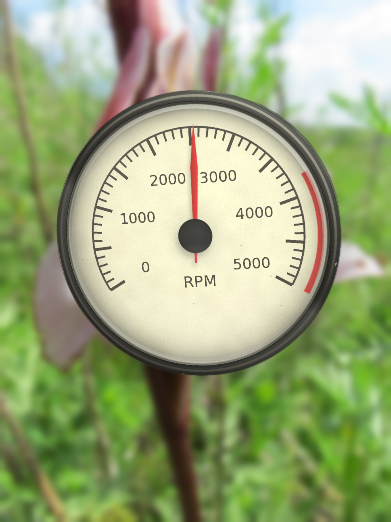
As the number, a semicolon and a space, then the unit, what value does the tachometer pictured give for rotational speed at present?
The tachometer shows 2550; rpm
